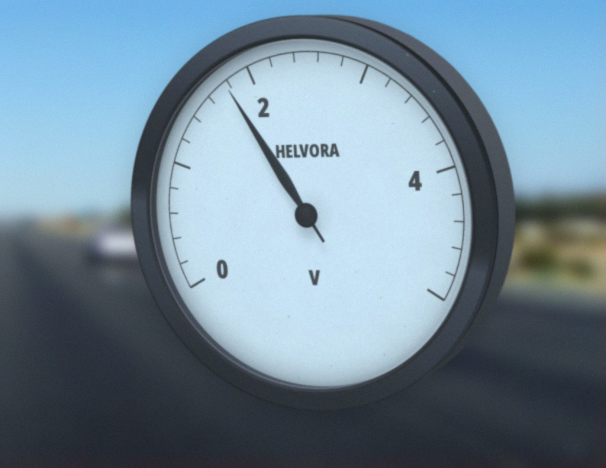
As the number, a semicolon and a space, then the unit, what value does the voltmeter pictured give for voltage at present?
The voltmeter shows 1.8; V
